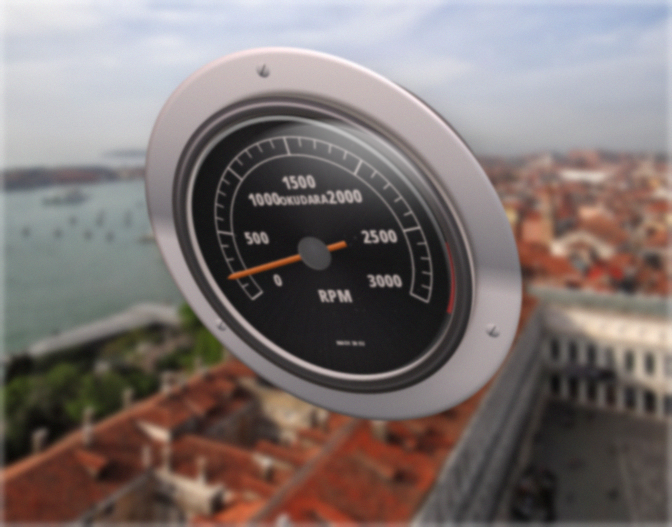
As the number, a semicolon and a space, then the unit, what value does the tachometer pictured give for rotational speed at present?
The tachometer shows 200; rpm
